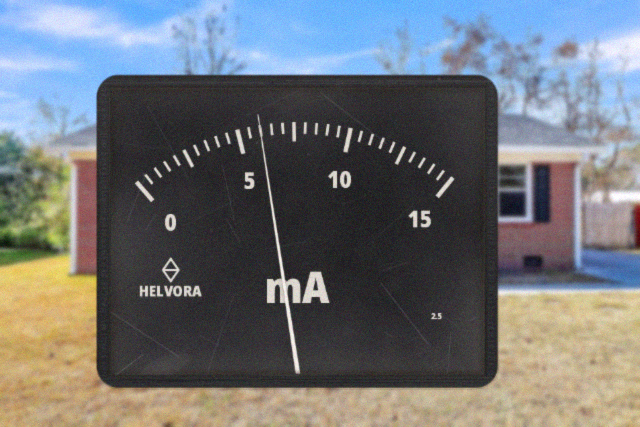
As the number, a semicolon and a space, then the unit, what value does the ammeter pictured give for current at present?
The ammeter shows 6; mA
